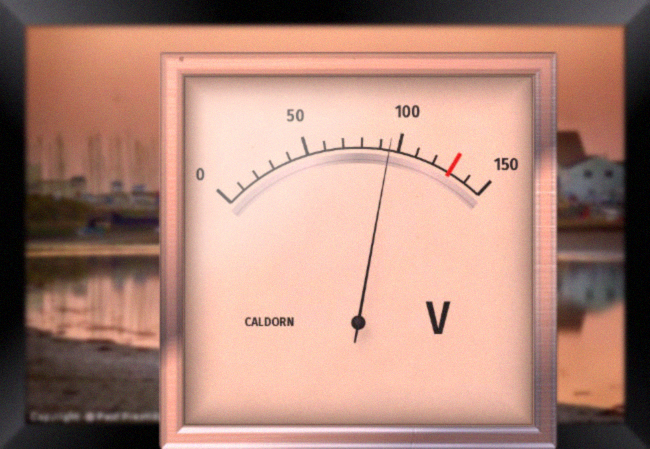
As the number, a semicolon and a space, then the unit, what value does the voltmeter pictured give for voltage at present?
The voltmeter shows 95; V
